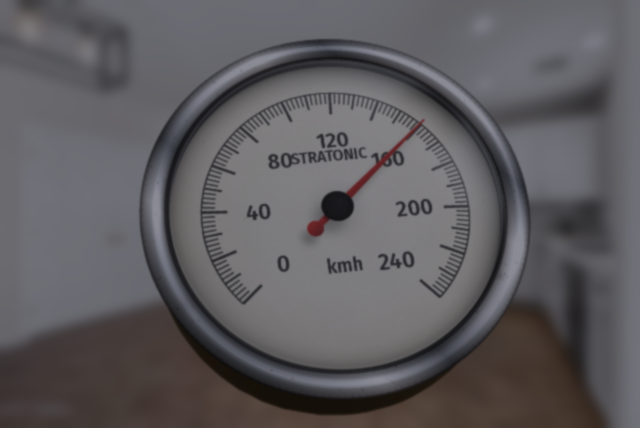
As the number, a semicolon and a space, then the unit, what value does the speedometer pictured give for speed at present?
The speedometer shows 160; km/h
